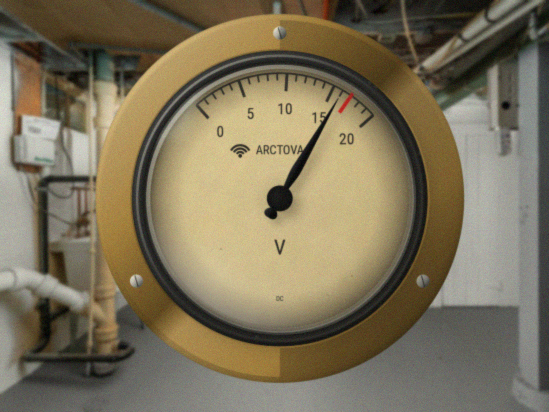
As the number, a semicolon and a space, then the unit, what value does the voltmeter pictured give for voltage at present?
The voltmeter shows 16; V
